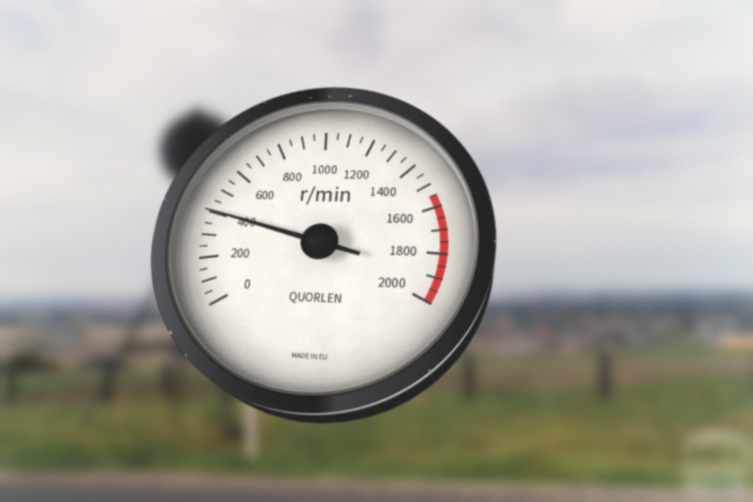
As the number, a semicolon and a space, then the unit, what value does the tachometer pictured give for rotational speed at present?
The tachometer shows 400; rpm
